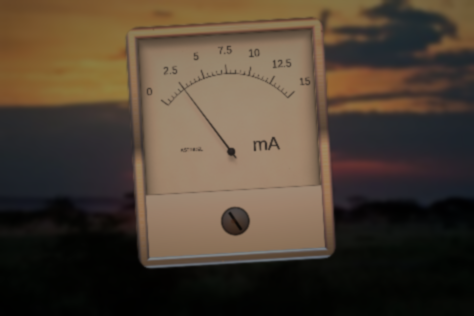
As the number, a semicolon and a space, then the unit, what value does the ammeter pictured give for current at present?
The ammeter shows 2.5; mA
